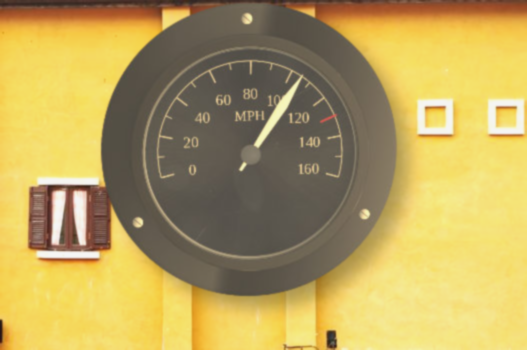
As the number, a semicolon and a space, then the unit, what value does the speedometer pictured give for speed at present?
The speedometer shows 105; mph
